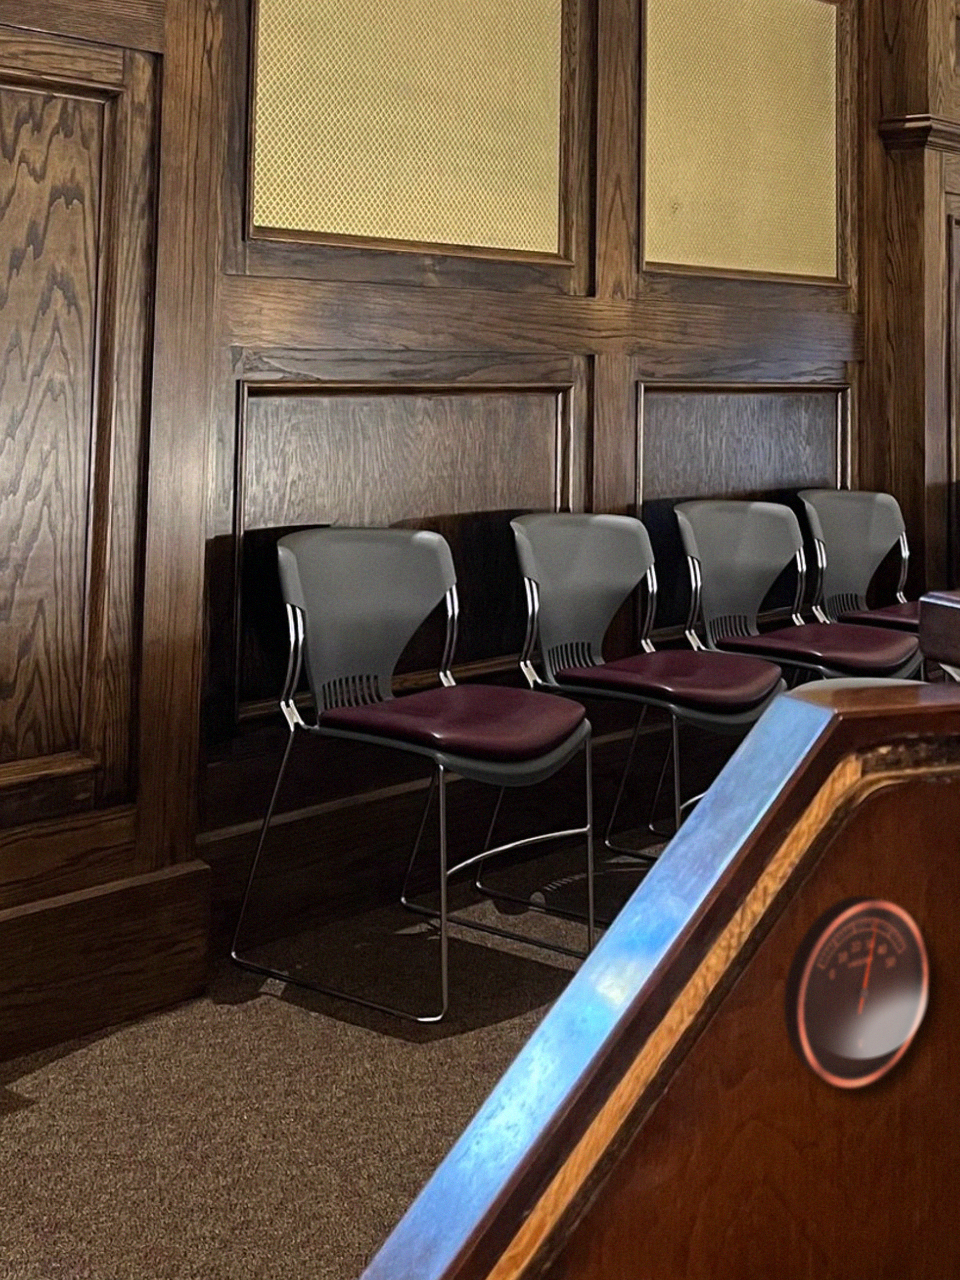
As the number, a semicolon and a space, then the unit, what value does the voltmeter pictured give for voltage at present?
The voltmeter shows 30; V
